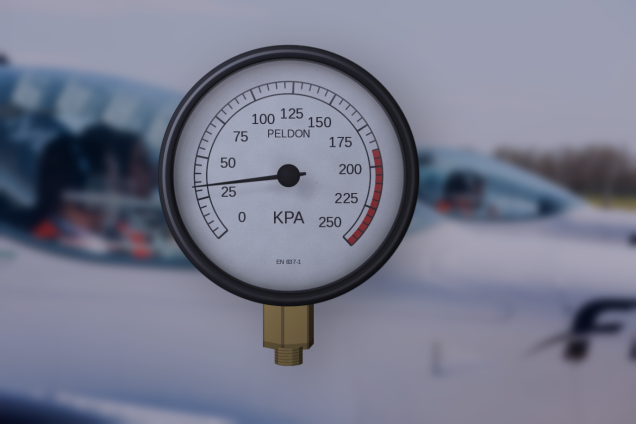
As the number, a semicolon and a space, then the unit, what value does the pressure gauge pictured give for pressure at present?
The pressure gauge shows 32.5; kPa
